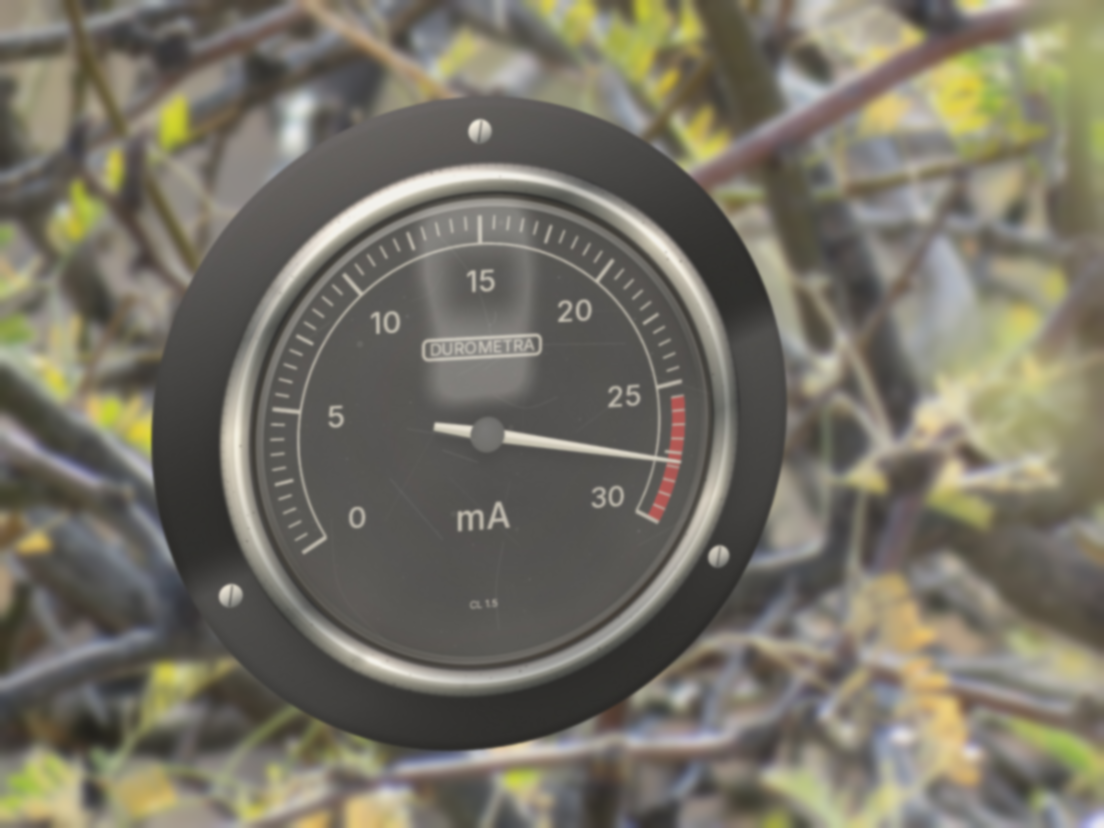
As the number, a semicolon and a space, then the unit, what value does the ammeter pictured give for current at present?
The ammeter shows 27.75; mA
